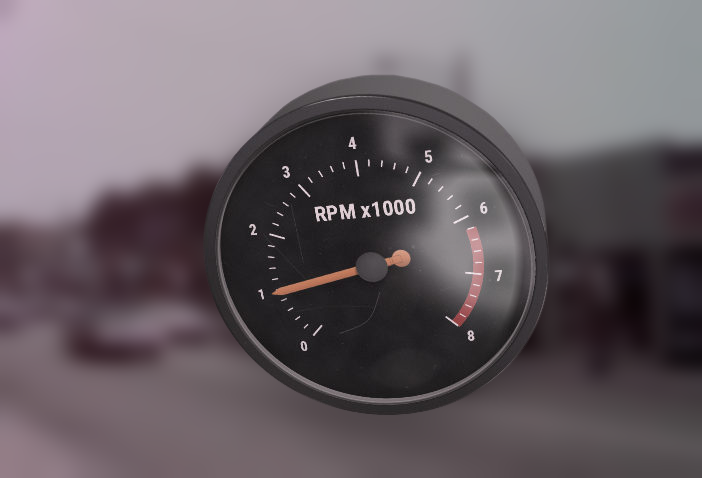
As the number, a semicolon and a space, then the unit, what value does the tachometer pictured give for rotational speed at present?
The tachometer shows 1000; rpm
